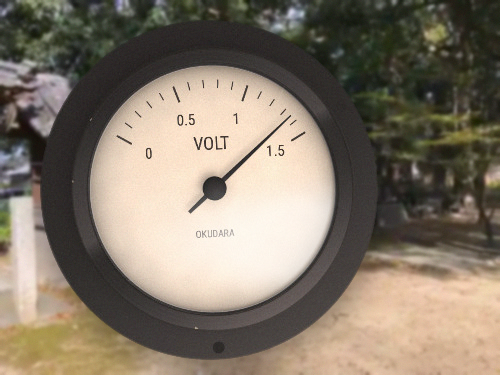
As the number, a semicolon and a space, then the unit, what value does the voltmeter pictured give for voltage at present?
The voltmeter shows 1.35; V
